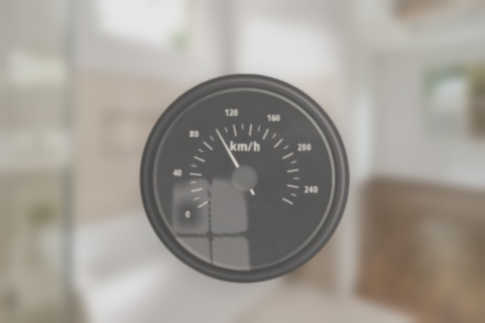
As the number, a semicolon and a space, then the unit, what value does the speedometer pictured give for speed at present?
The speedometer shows 100; km/h
